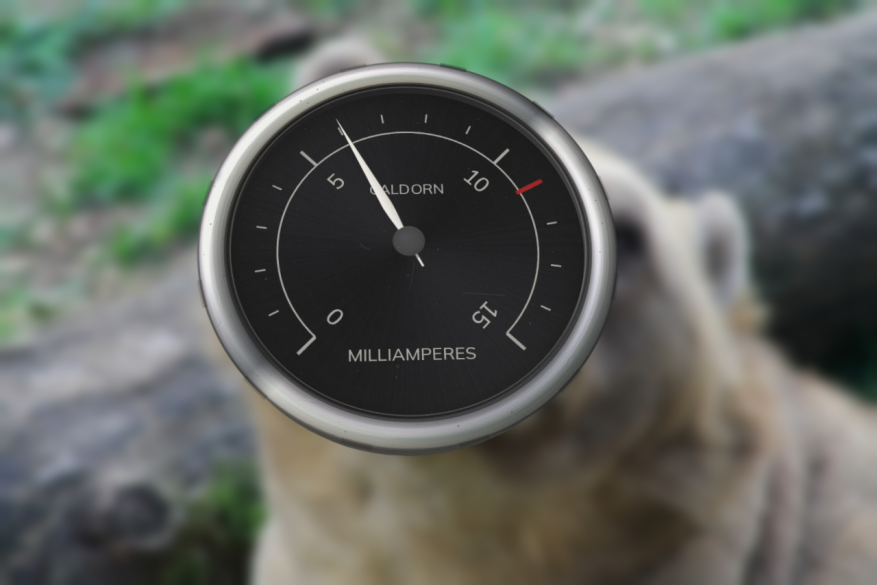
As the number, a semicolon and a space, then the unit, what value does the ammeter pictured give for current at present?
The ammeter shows 6; mA
